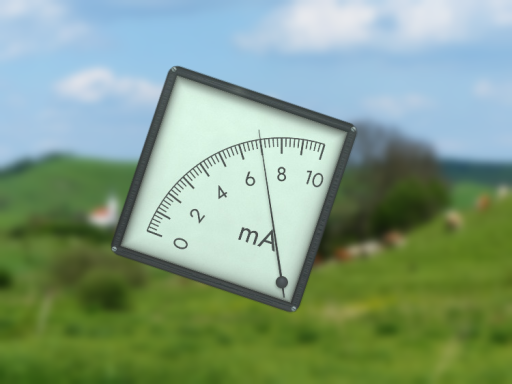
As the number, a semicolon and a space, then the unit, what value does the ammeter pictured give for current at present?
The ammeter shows 7; mA
